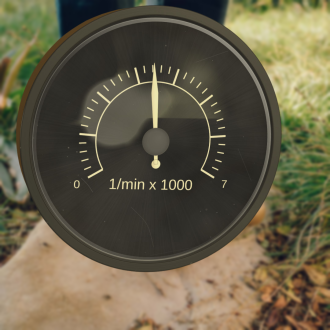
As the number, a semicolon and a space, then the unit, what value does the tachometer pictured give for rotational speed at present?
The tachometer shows 3400; rpm
